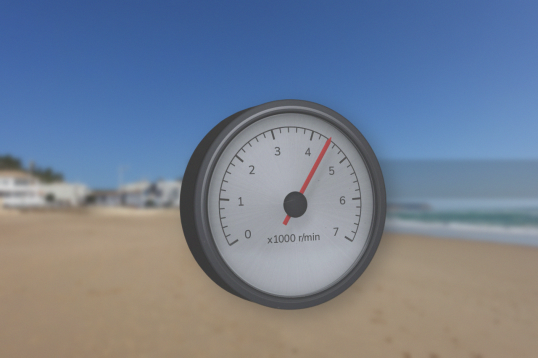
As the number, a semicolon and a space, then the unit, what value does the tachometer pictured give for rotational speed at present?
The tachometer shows 4400; rpm
